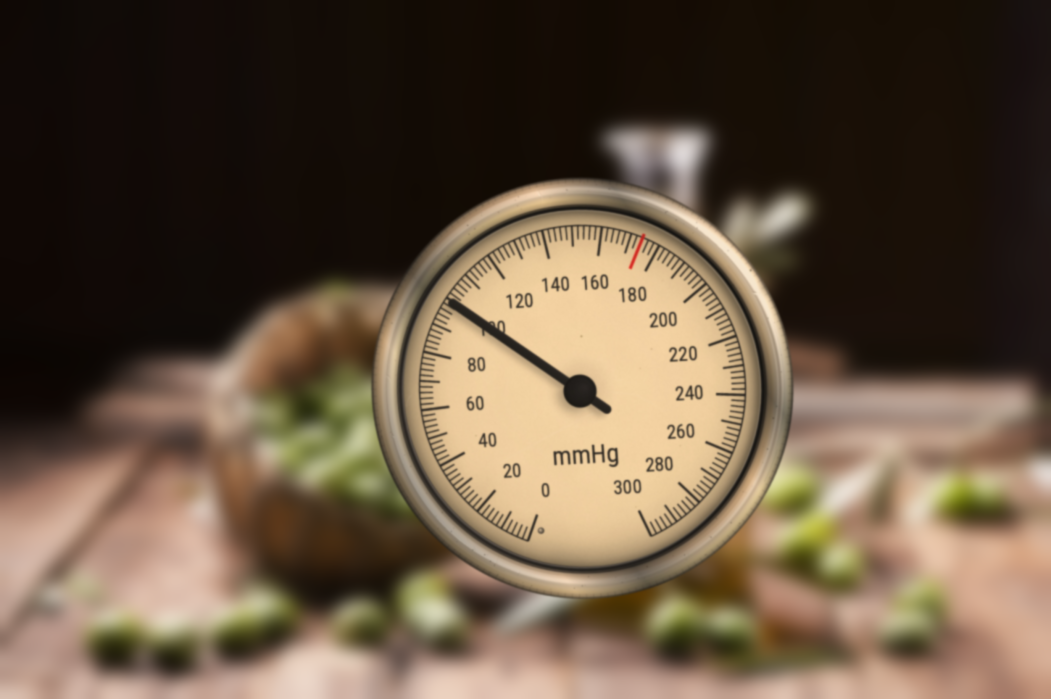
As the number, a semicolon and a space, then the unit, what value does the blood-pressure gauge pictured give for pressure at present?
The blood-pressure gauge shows 100; mmHg
